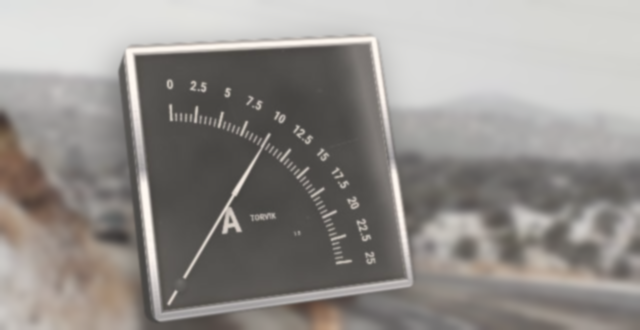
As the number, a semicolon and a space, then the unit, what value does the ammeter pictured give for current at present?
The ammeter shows 10; A
